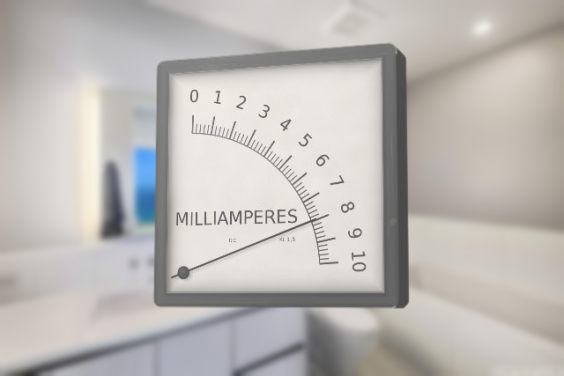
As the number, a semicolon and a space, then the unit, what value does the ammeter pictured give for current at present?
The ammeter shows 8; mA
